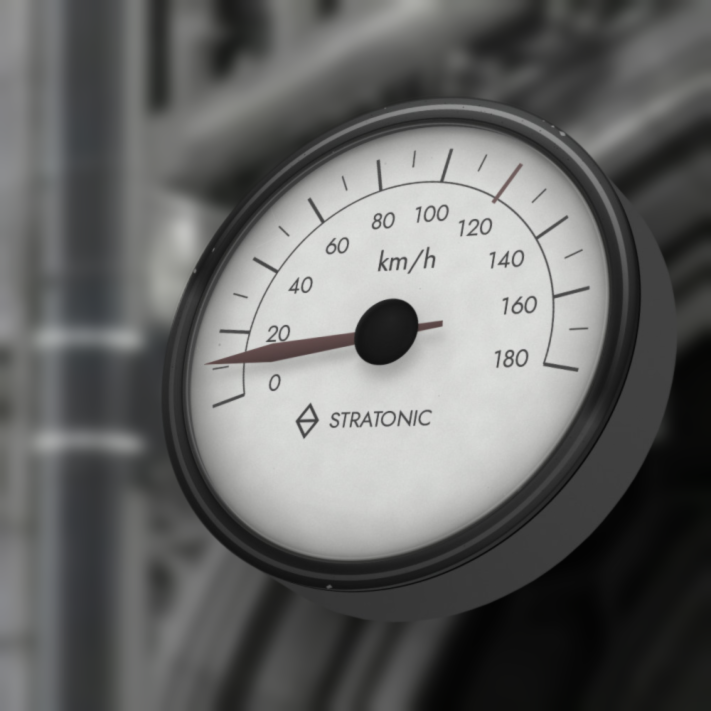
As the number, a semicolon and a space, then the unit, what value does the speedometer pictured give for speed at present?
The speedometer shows 10; km/h
